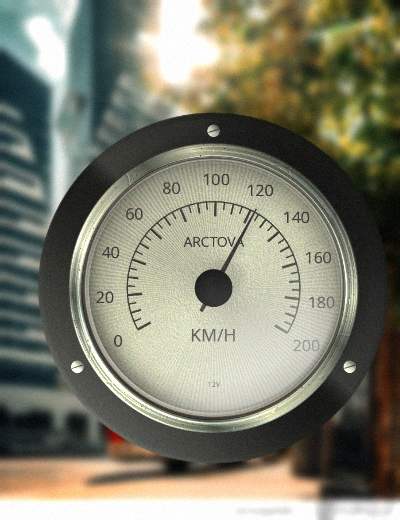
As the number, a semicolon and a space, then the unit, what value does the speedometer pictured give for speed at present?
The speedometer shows 122.5; km/h
